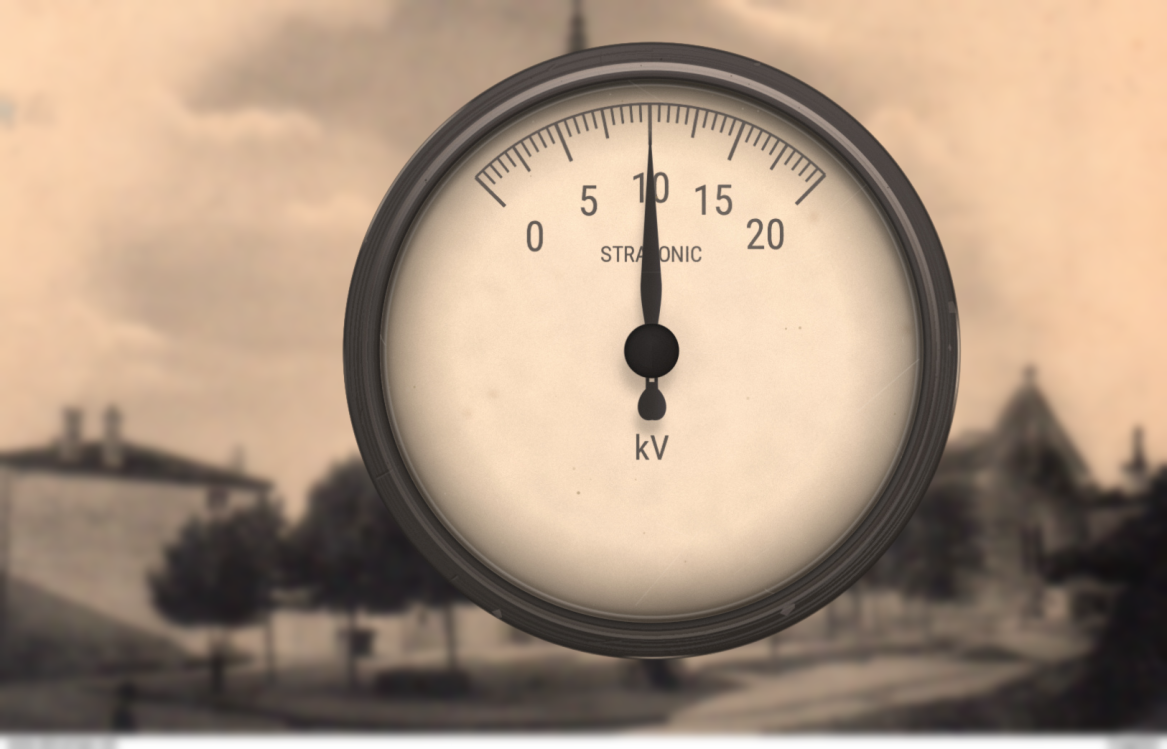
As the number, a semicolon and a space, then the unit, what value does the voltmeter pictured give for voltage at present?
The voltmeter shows 10; kV
